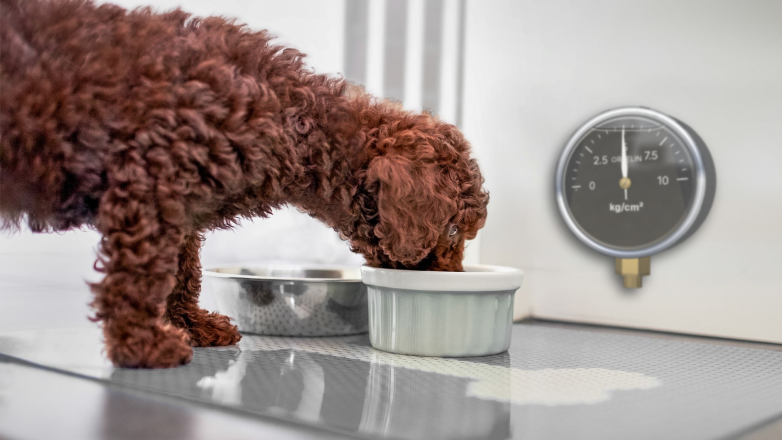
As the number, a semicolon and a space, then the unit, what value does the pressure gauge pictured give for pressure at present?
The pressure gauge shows 5; kg/cm²
